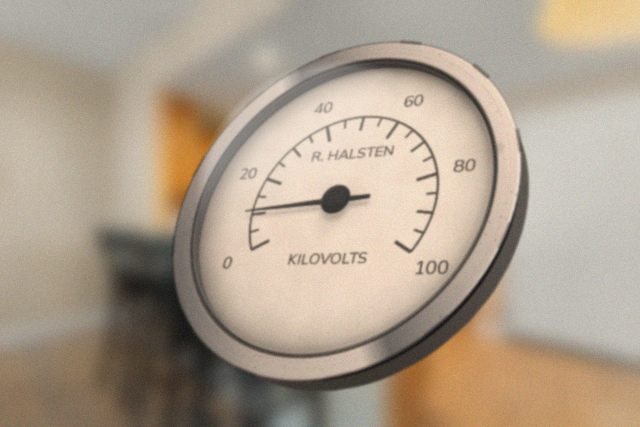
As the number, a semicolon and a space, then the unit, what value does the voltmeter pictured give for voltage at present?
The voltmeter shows 10; kV
